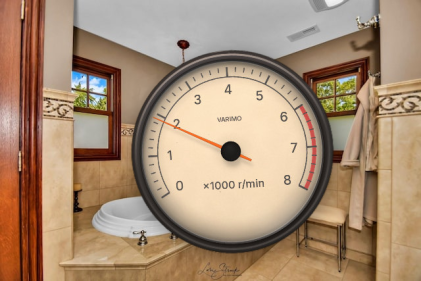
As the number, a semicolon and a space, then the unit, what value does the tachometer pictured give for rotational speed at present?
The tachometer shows 1900; rpm
